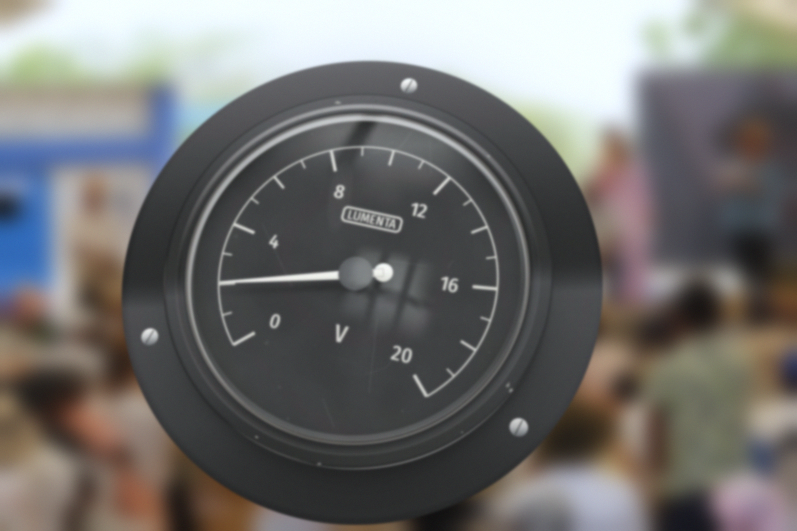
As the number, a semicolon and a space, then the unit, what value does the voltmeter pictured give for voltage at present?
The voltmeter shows 2; V
